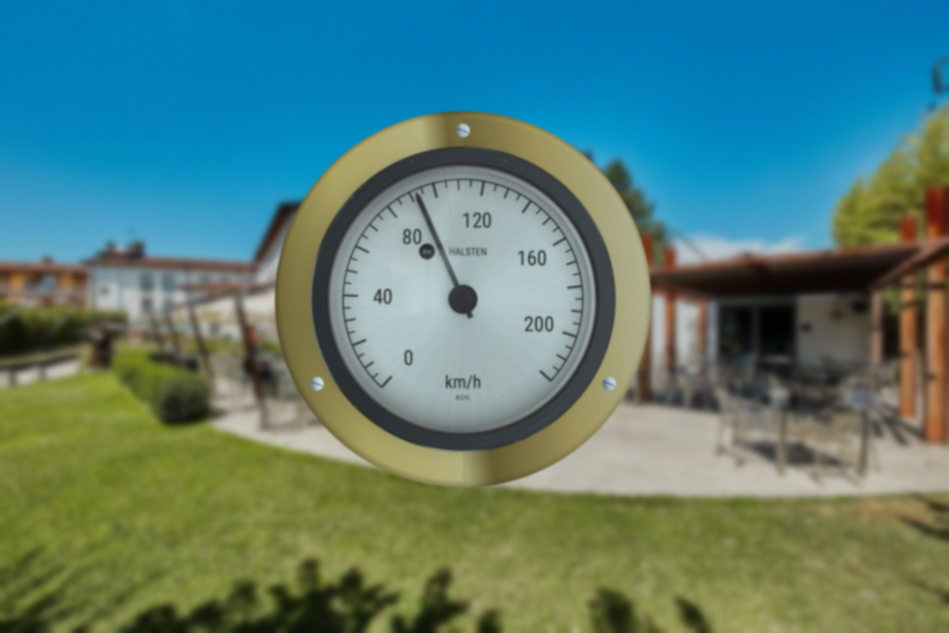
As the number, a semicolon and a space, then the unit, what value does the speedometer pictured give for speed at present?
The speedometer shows 92.5; km/h
